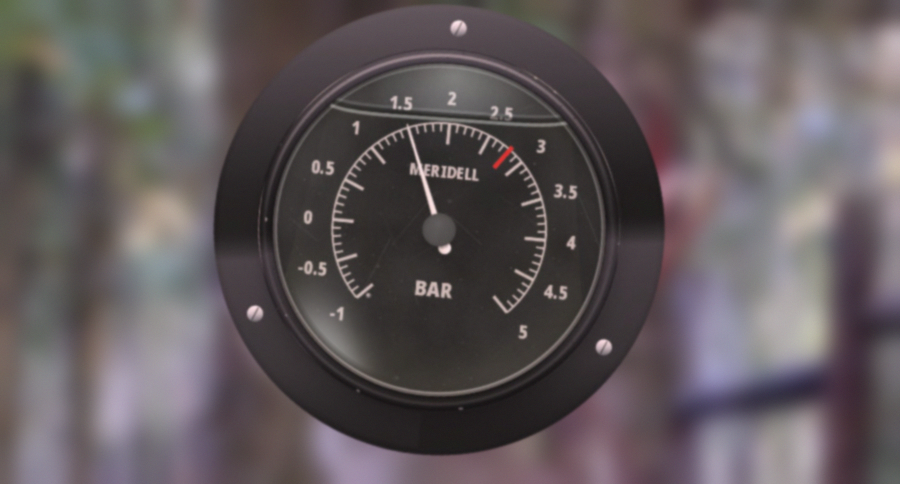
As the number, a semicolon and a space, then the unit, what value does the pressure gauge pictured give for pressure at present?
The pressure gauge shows 1.5; bar
